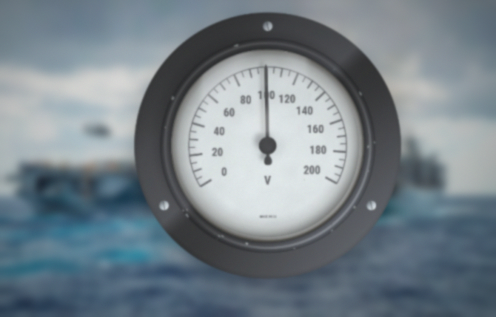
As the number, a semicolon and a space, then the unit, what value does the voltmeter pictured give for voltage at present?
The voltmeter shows 100; V
